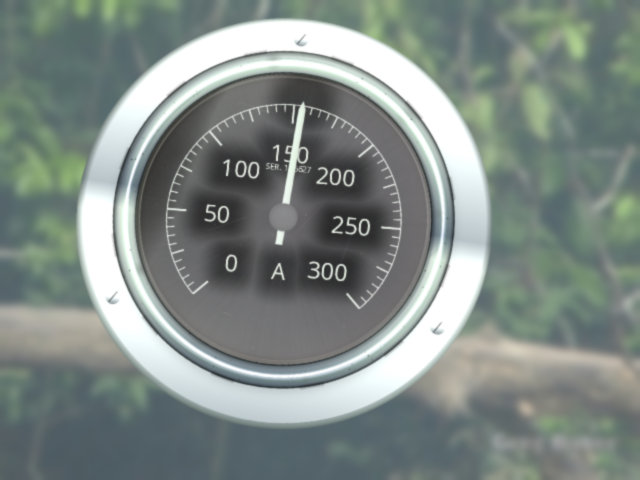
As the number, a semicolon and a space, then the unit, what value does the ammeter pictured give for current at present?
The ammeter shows 155; A
